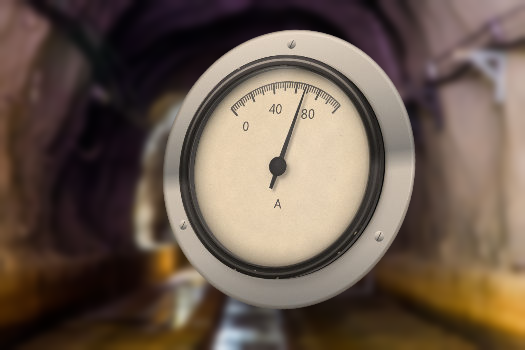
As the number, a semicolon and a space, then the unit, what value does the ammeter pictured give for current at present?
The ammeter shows 70; A
